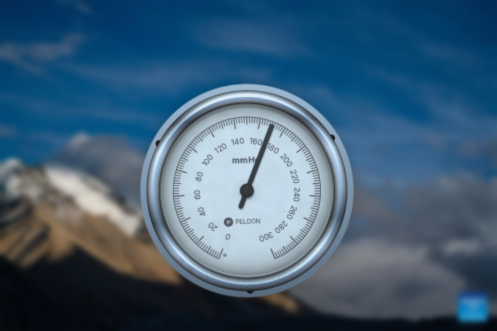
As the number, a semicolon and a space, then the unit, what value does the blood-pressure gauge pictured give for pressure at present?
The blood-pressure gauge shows 170; mmHg
